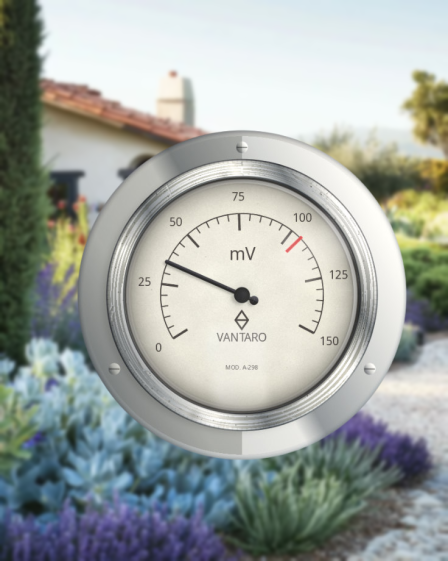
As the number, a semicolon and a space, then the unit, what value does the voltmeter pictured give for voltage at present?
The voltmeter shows 35; mV
